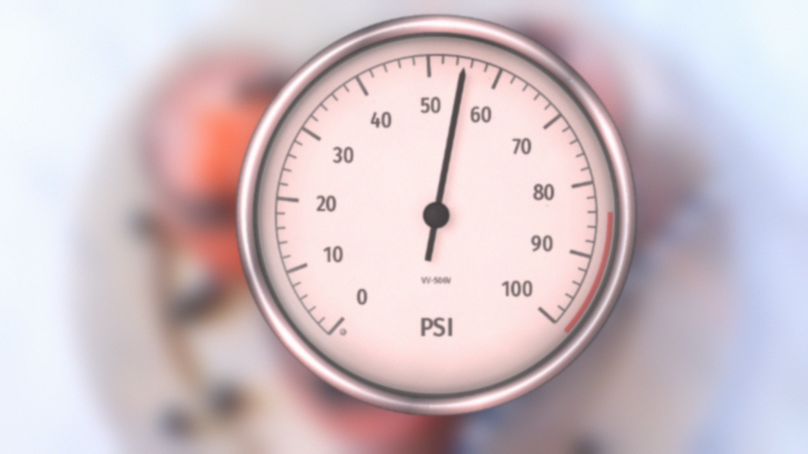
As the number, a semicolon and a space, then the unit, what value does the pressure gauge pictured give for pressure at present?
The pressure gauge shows 55; psi
